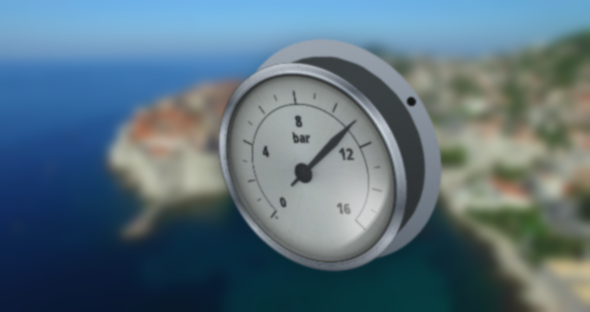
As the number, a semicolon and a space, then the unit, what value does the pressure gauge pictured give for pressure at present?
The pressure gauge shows 11; bar
